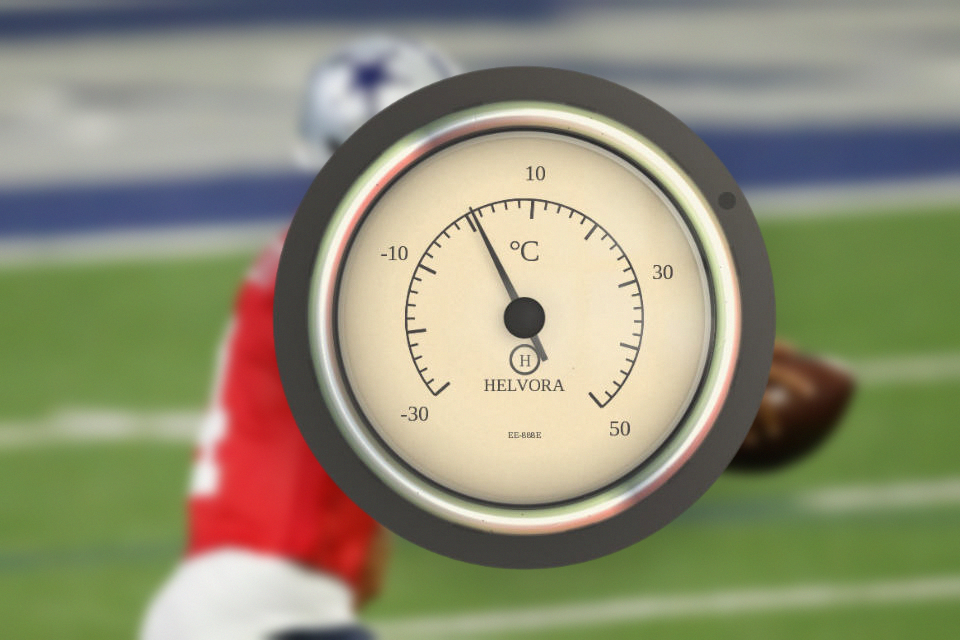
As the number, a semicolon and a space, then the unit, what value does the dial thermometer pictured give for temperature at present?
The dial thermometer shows 1; °C
